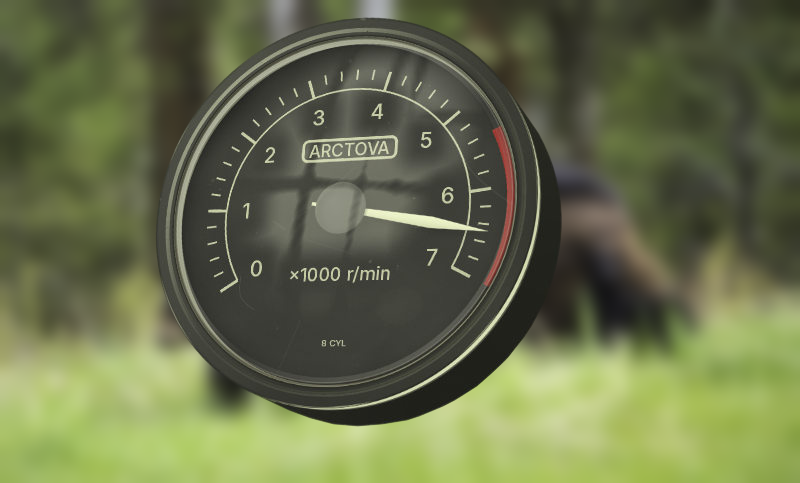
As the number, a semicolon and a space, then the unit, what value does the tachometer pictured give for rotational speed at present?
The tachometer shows 6500; rpm
